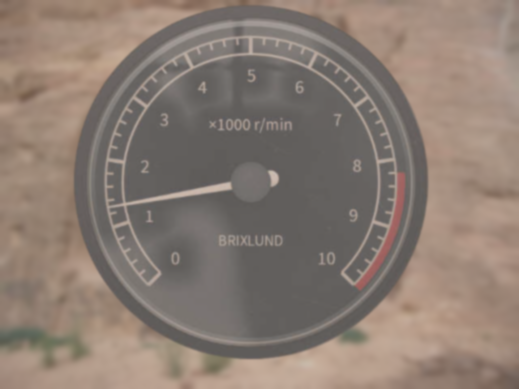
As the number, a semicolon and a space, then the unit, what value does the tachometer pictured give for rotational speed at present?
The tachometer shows 1300; rpm
